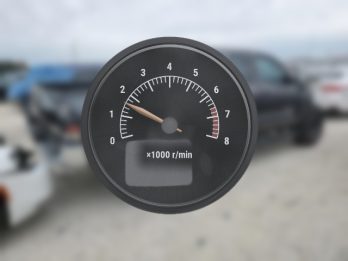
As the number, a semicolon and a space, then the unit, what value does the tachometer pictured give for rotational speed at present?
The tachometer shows 1600; rpm
